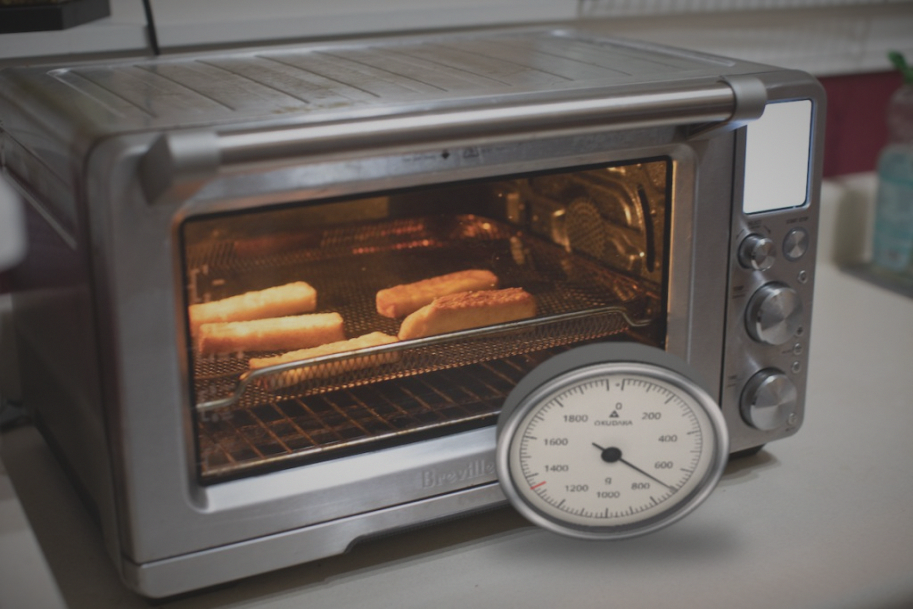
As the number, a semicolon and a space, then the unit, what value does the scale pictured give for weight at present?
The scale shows 700; g
